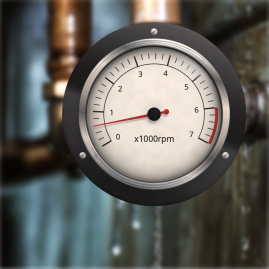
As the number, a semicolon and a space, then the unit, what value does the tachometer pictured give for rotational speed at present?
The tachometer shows 600; rpm
